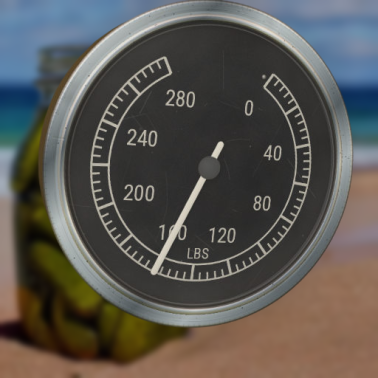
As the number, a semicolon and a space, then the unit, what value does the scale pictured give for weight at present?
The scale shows 160; lb
